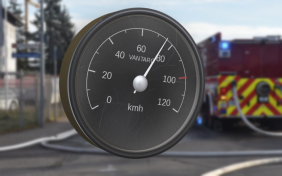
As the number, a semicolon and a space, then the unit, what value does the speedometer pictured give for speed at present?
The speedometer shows 75; km/h
